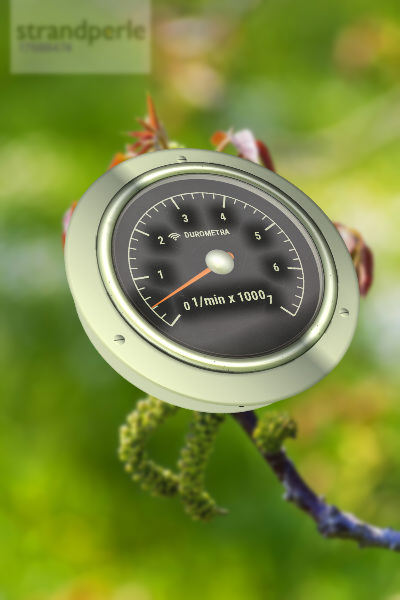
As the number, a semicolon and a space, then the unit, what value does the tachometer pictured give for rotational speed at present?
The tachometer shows 400; rpm
